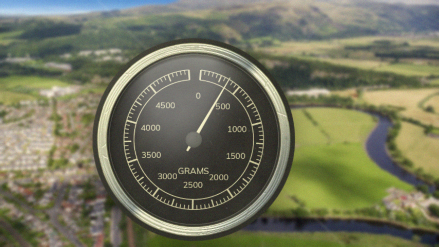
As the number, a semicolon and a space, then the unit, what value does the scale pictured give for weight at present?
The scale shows 350; g
